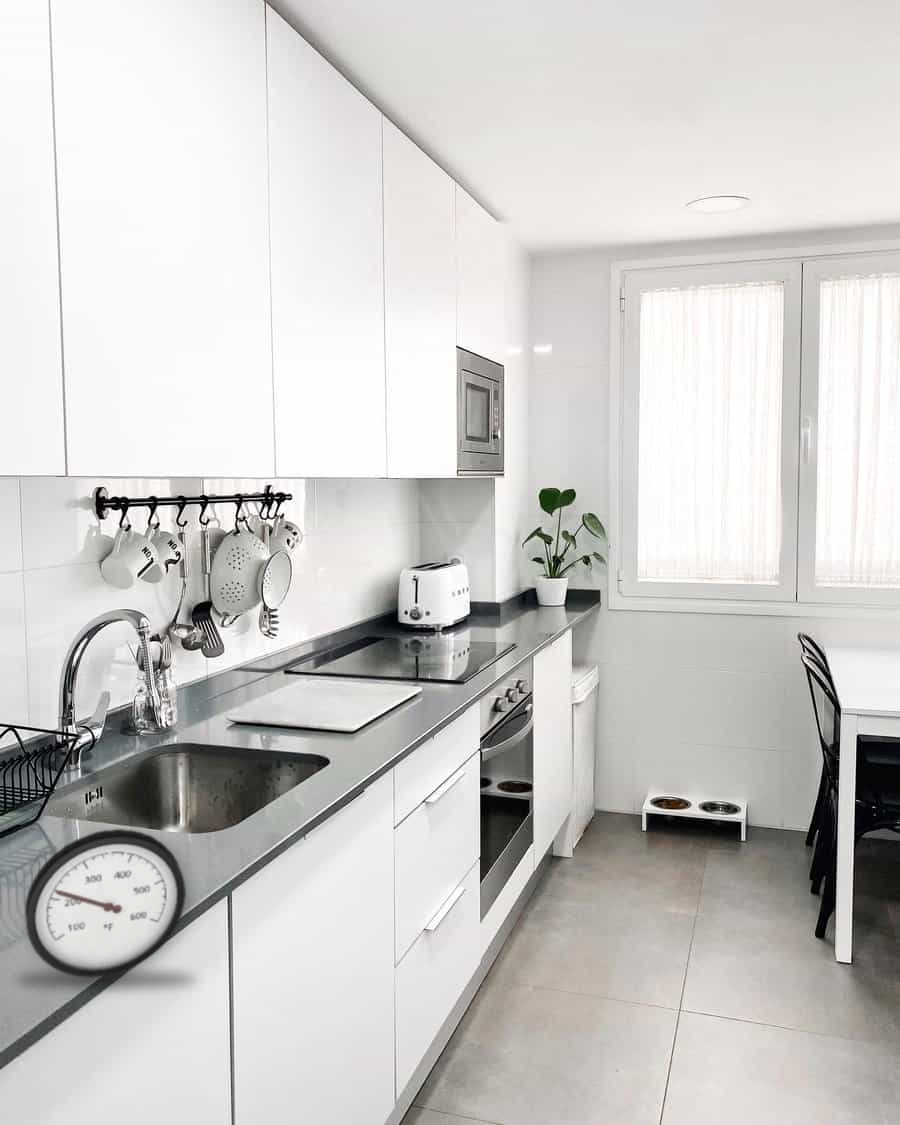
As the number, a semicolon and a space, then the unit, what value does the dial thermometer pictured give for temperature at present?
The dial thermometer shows 220; °F
